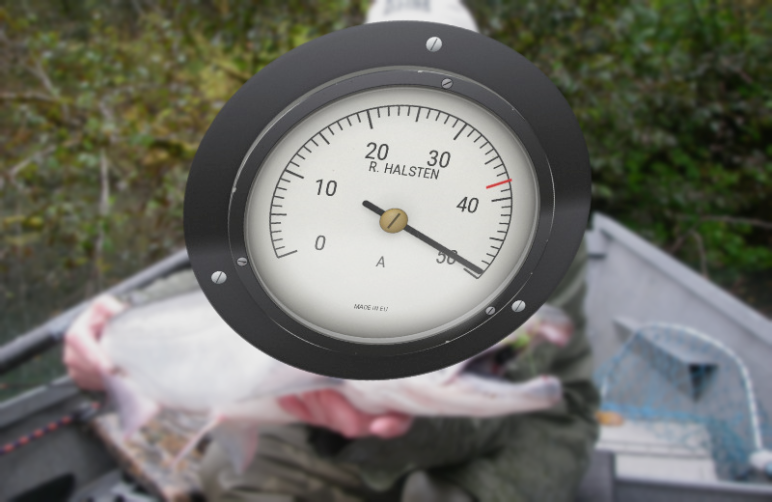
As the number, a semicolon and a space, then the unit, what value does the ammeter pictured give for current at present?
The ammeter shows 49; A
